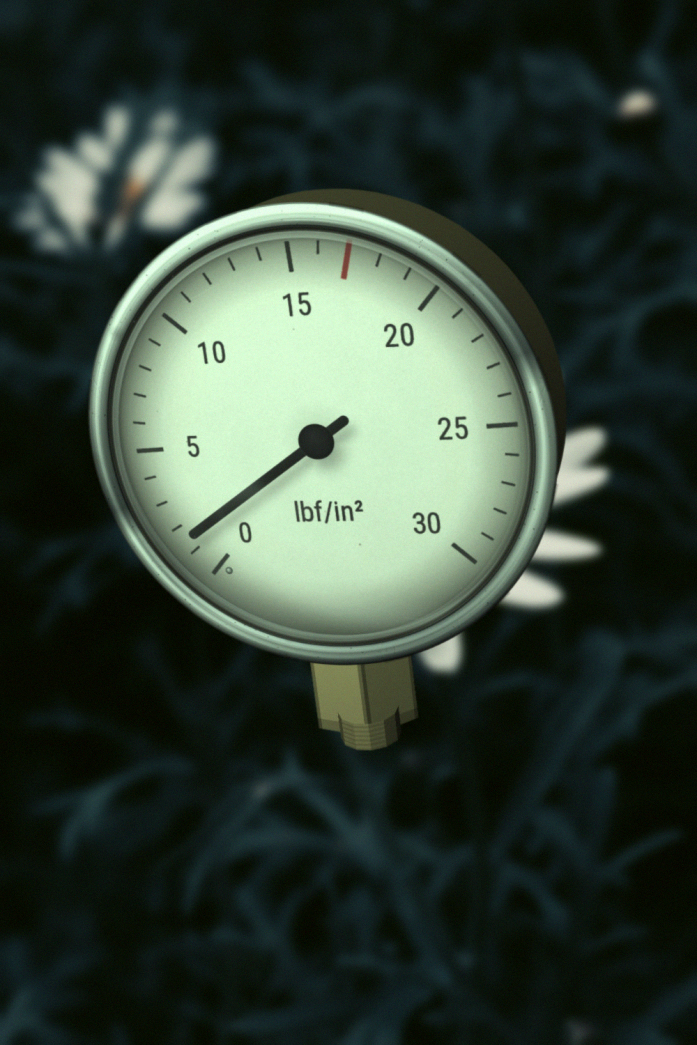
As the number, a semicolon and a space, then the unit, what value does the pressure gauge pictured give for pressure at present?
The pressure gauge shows 1.5; psi
